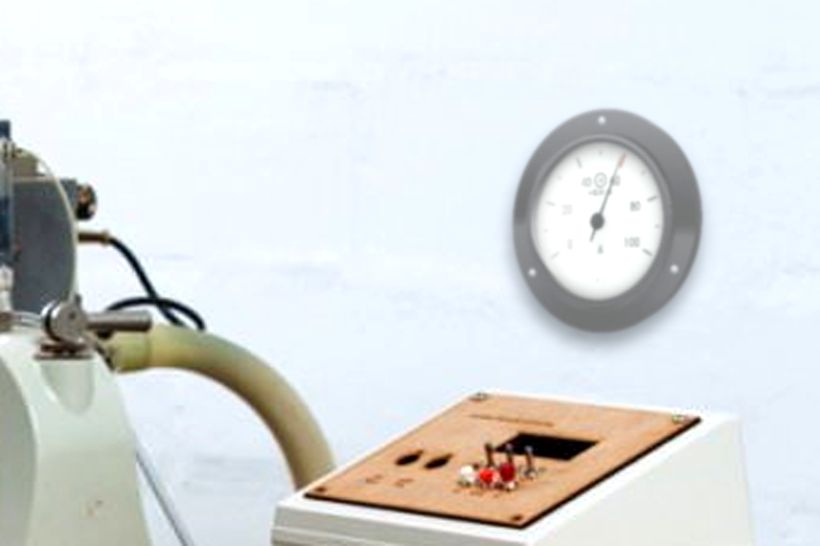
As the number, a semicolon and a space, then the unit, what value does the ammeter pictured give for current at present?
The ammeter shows 60; A
